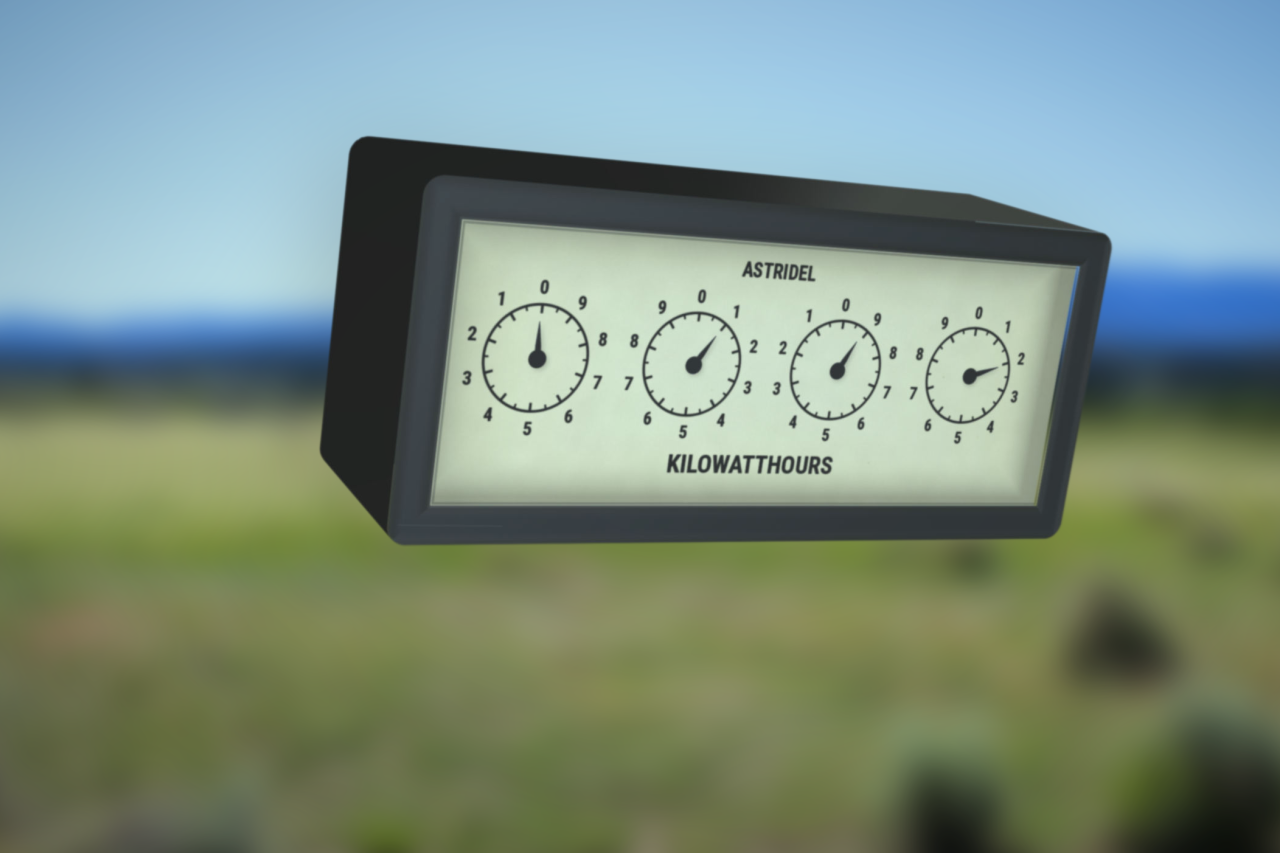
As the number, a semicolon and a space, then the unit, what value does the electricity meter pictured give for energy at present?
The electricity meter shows 92; kWh
